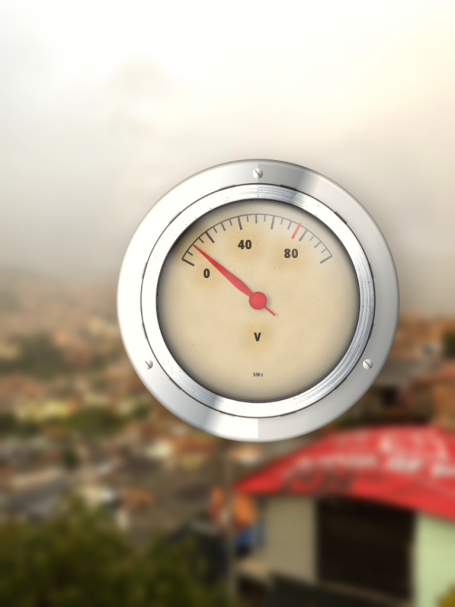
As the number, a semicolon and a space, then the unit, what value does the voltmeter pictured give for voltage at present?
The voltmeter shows 10; V
